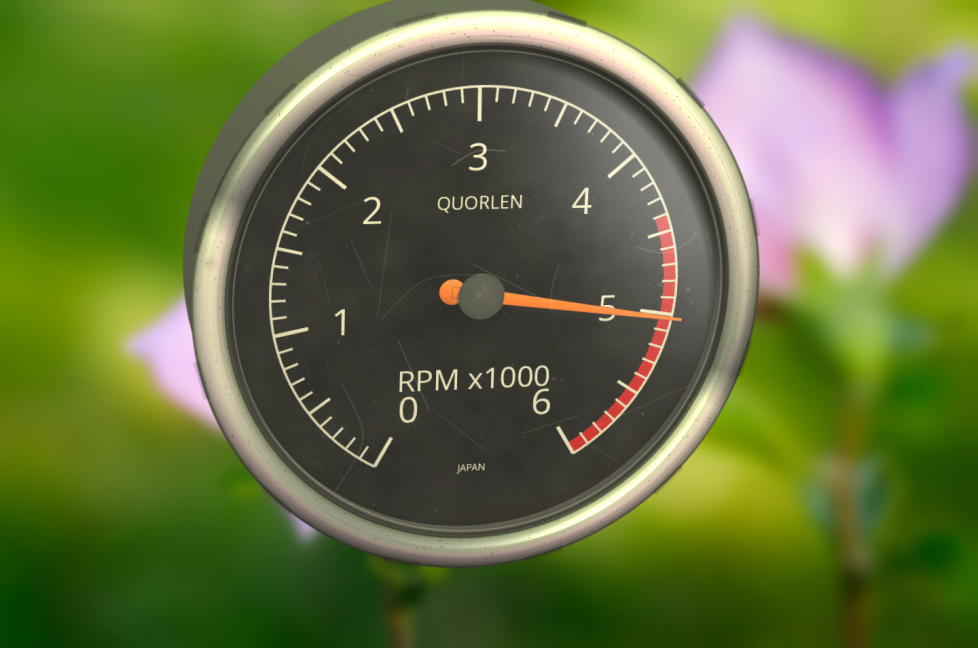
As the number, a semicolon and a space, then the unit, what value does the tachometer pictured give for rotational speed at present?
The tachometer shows 5000; rpm
